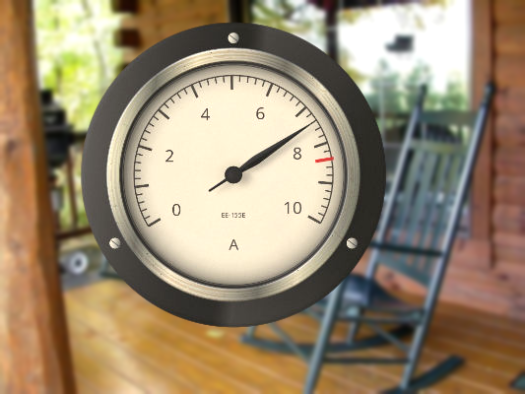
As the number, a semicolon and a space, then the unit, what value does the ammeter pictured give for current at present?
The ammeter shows 7.4; A
